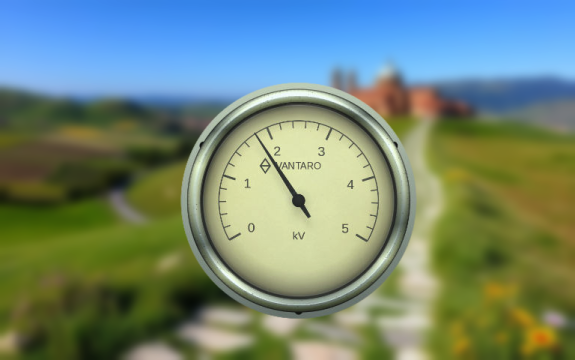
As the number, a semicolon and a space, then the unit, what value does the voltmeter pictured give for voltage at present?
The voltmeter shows 1.8; kV
